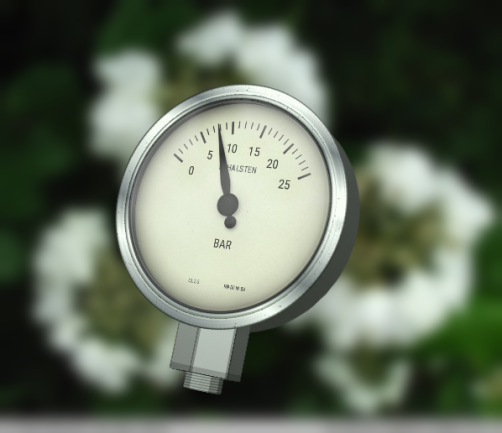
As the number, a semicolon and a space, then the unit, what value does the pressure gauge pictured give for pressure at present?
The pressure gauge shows 8; bar
